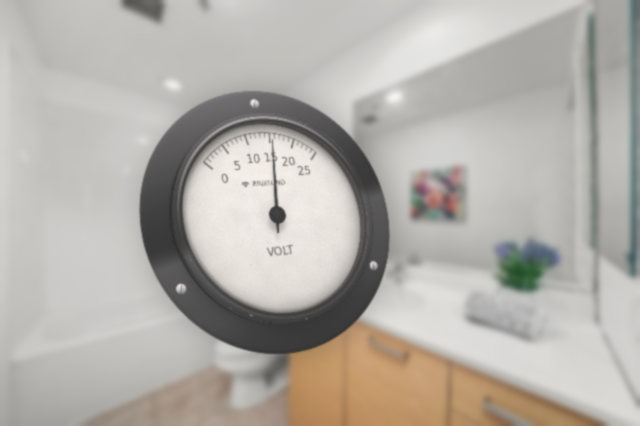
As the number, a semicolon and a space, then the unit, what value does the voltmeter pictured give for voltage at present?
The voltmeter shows 15; V
